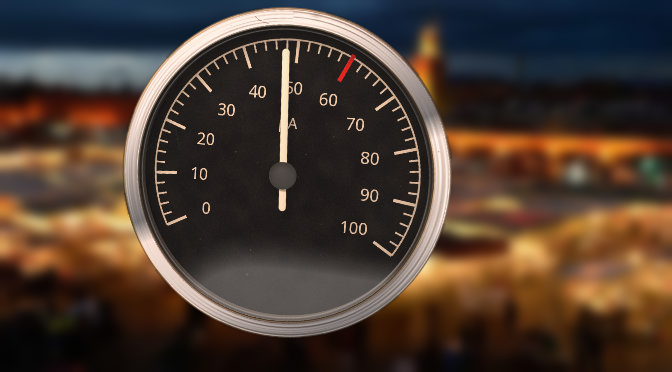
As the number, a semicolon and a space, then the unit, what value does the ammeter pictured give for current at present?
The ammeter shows 48; µA
